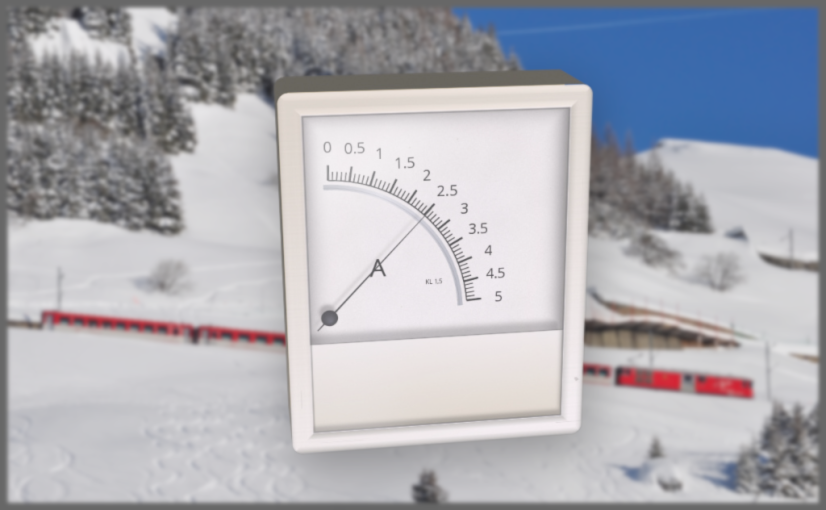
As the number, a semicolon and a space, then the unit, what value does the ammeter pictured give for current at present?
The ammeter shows 2.5; A
